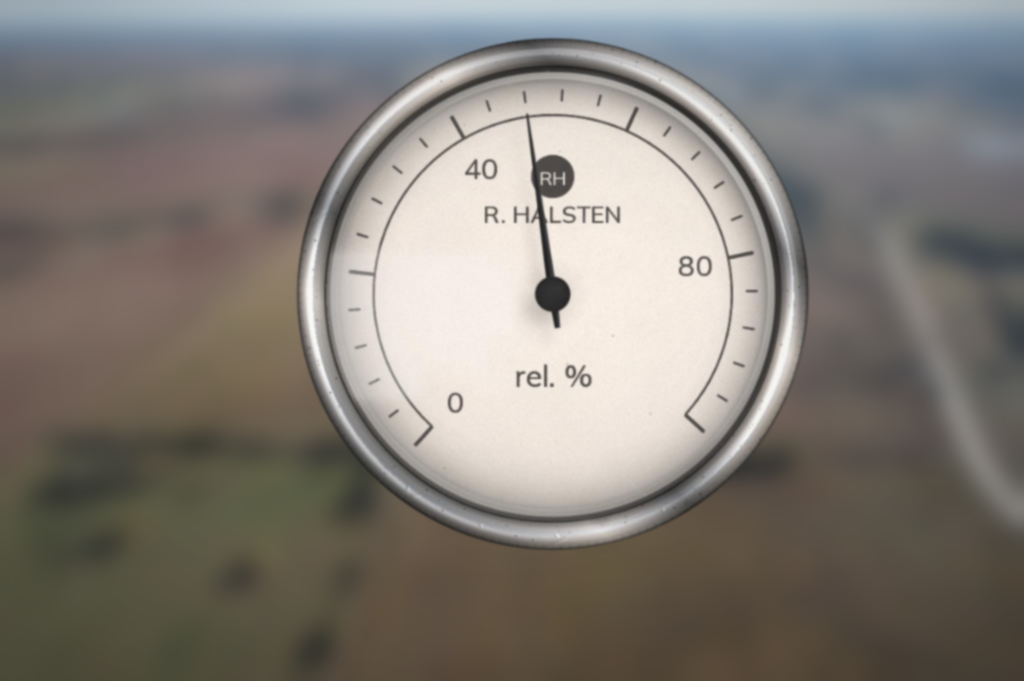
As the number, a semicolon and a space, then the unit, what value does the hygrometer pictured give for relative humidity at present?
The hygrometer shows 48; %
